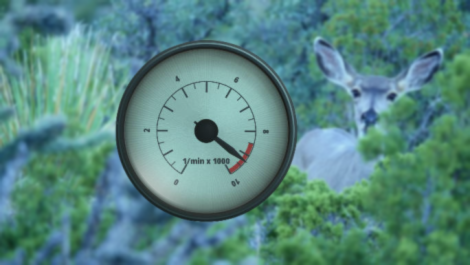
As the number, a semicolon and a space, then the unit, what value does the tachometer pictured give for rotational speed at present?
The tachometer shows 9250; rpm
